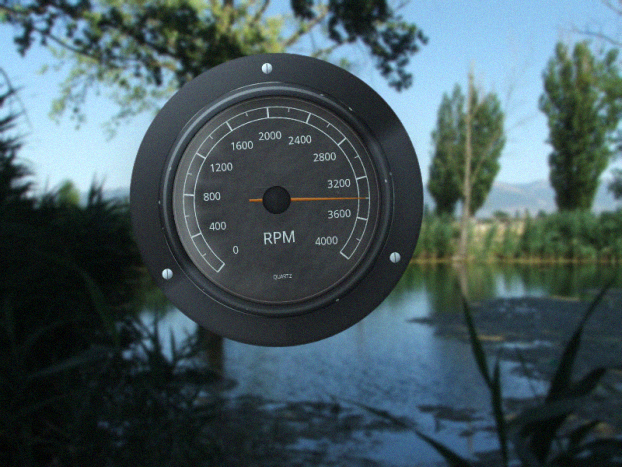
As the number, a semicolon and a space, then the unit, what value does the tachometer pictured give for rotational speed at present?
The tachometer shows 3400; rpm
